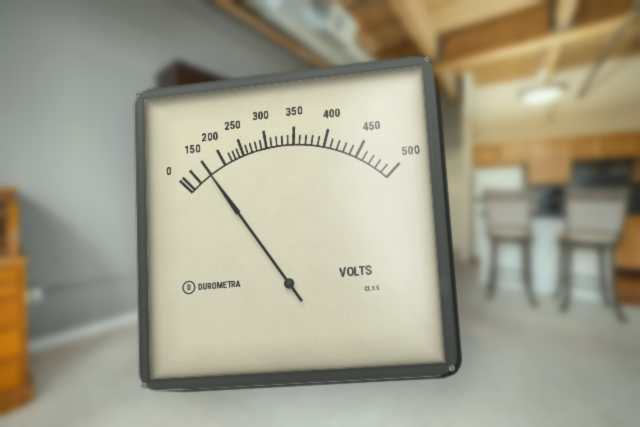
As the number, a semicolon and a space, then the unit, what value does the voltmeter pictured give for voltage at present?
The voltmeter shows 150; V
